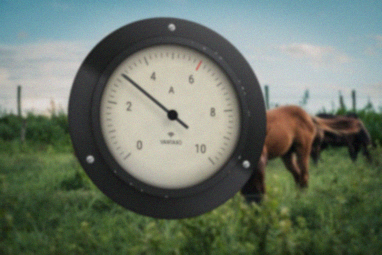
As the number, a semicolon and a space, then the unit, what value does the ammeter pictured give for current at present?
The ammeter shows 3; A
